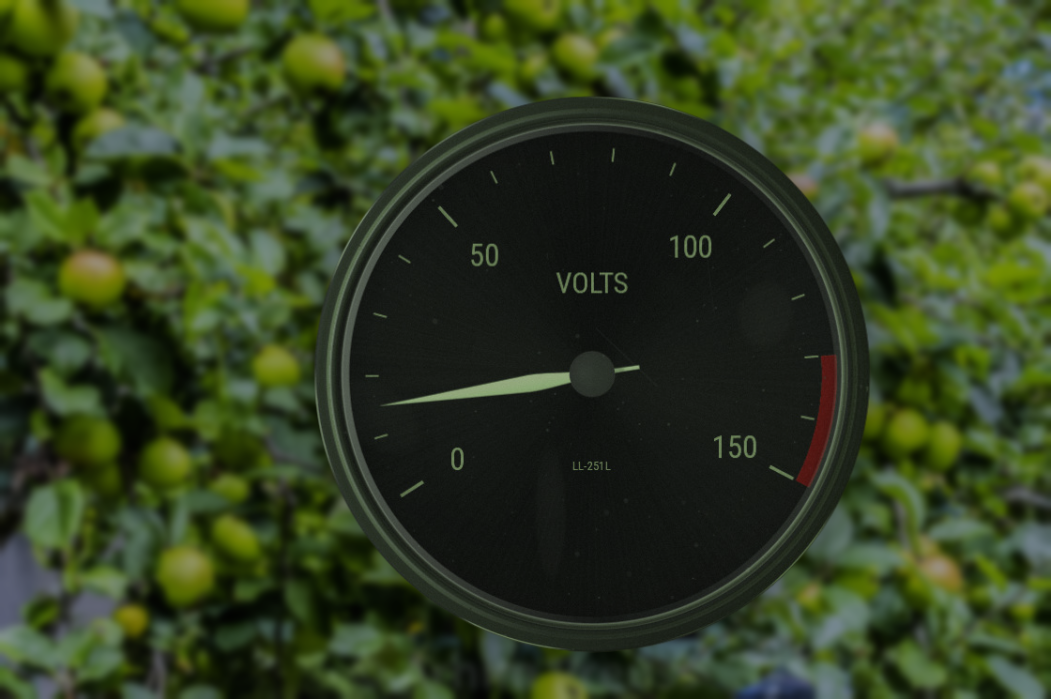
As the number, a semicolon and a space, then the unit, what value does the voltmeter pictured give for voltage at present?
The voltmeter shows 15; V
